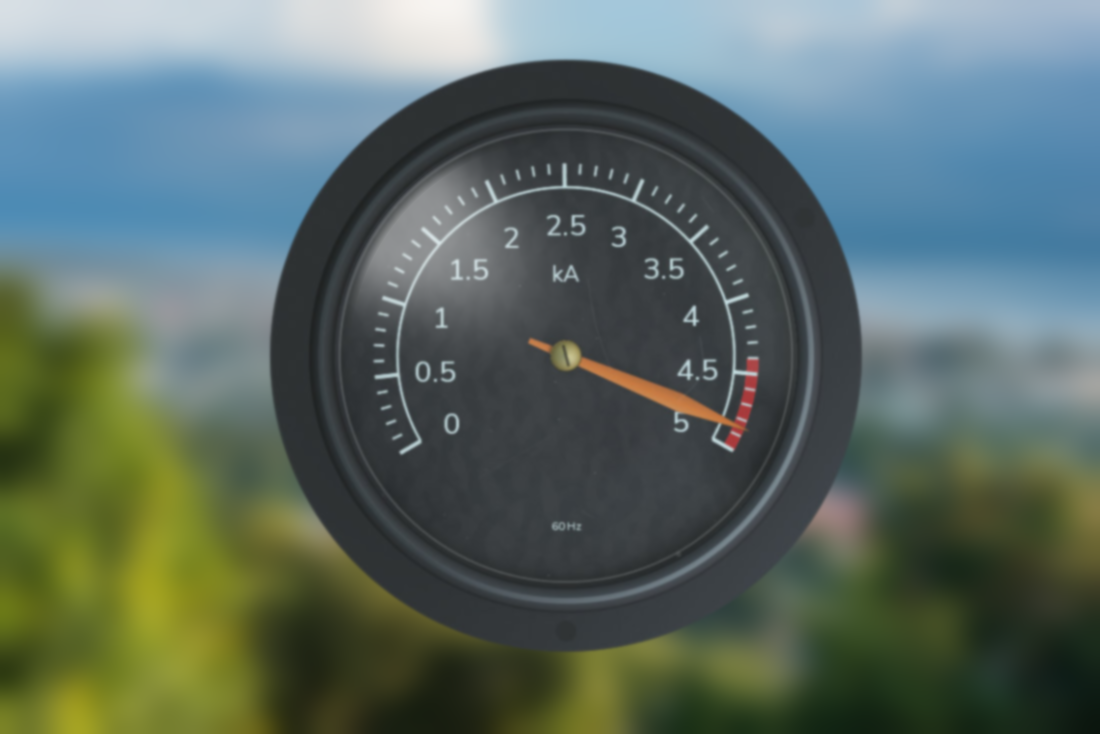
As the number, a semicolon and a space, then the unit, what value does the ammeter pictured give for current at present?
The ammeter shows 4.85; kA
